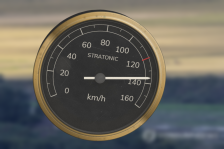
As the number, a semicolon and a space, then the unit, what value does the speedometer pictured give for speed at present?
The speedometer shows 135; km/h
